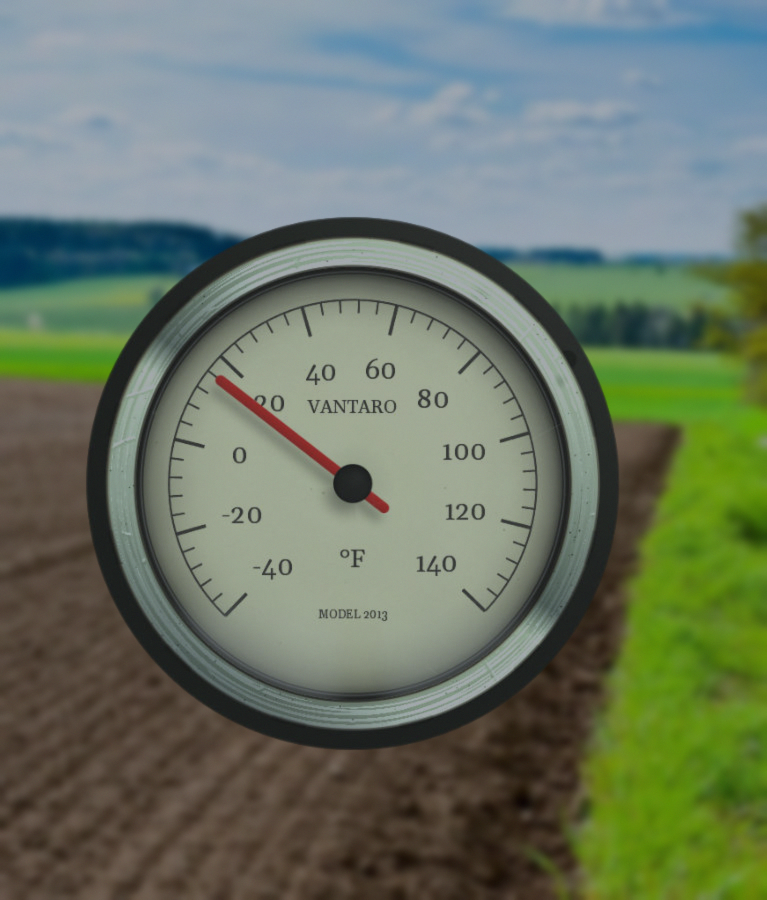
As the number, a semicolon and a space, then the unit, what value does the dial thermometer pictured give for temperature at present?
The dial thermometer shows 16; °F
